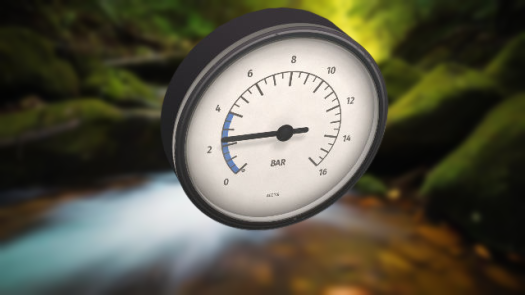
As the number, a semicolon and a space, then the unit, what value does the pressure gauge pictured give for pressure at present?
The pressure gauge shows 2.5; bar
